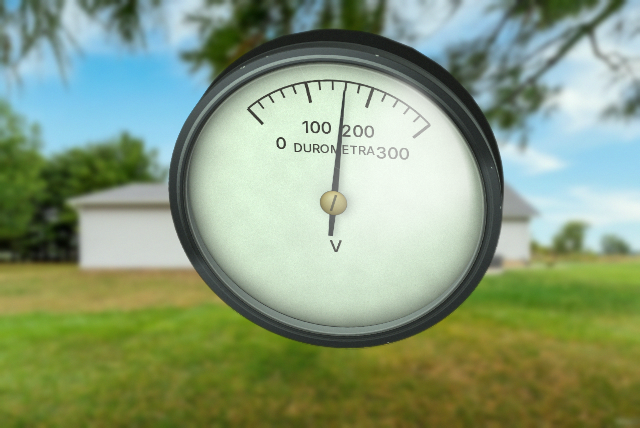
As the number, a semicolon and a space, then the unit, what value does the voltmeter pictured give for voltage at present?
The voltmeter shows 160; V
